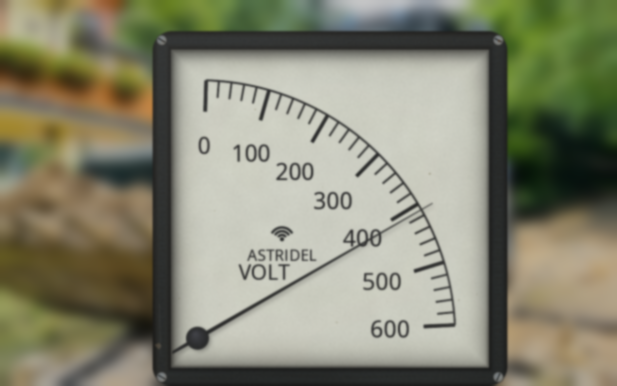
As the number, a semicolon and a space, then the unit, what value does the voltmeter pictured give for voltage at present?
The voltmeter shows 410; V
